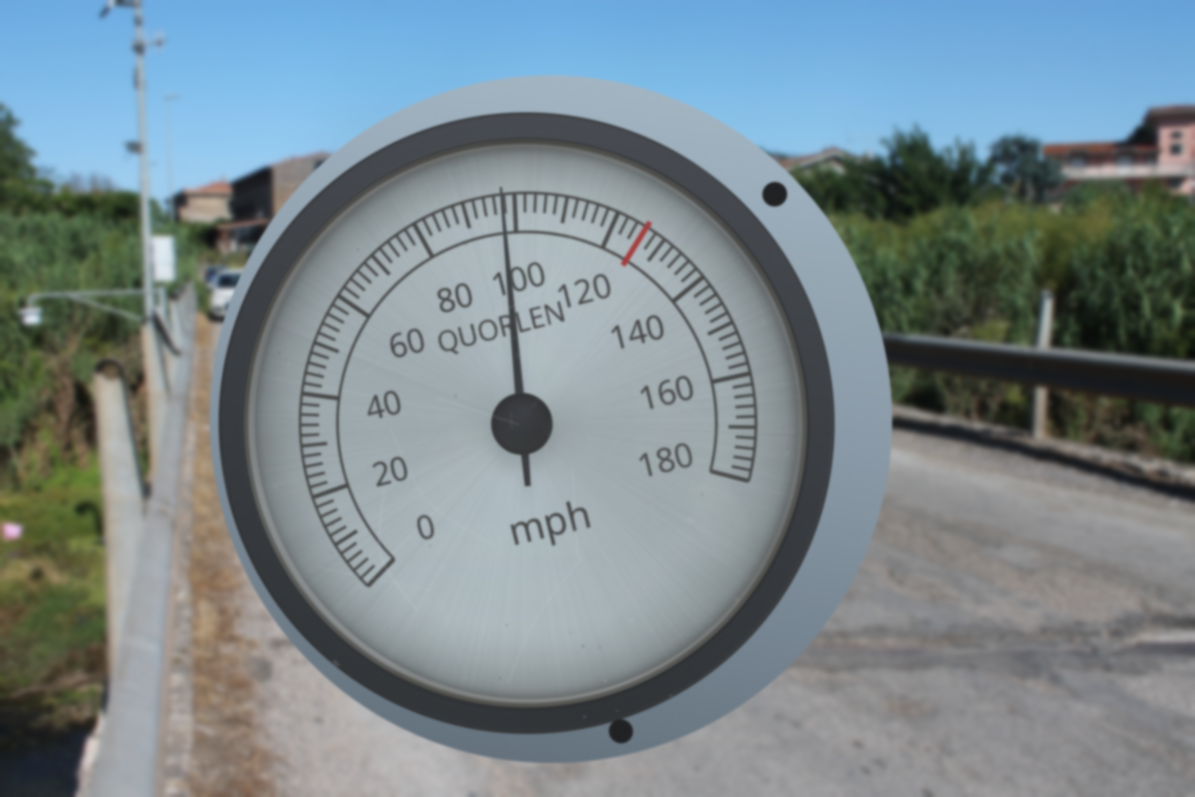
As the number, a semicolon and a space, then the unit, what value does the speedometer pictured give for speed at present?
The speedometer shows 98; mph
